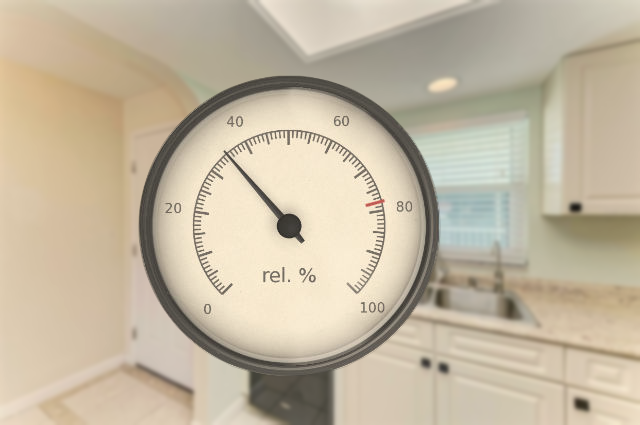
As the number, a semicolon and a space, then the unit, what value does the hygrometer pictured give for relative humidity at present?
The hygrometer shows 35; %
